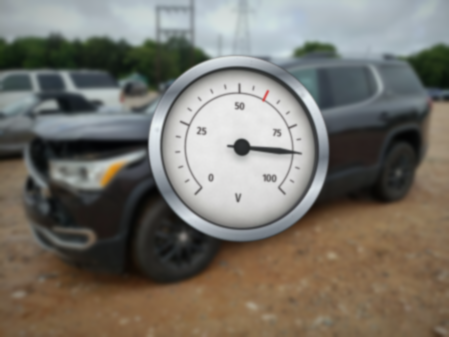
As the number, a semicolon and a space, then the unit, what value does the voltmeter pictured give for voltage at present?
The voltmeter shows 85; V
